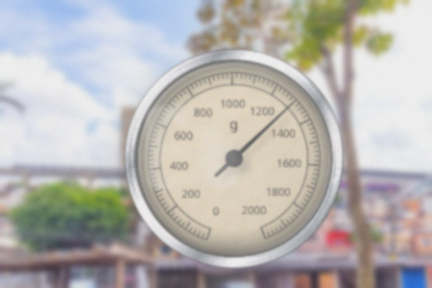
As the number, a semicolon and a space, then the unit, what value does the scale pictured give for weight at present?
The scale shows 1300; g
